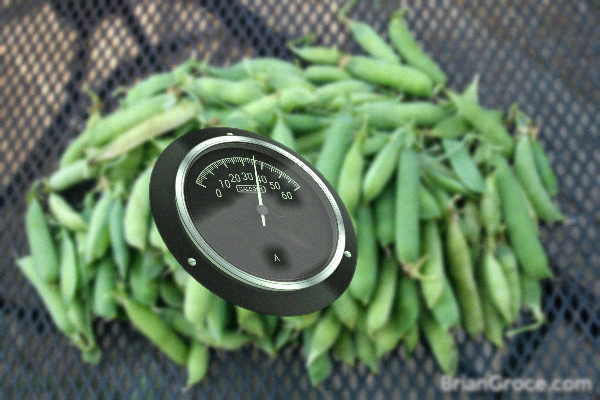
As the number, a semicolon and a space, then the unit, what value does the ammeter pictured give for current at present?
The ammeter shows 35; A
